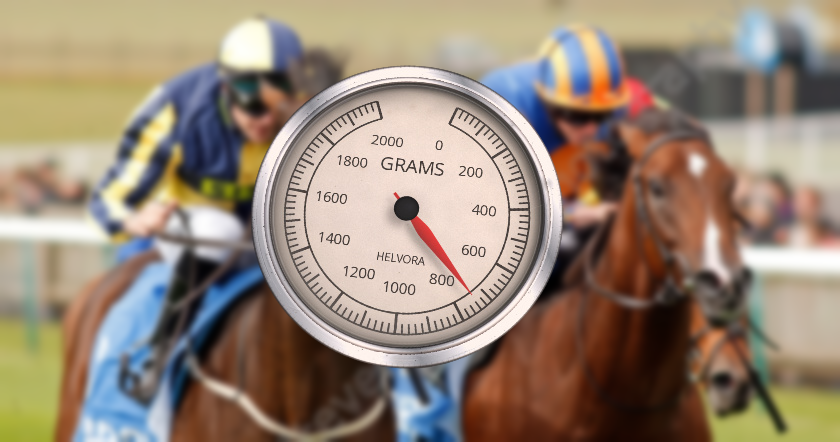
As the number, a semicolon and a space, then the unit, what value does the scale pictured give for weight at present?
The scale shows 740; g
